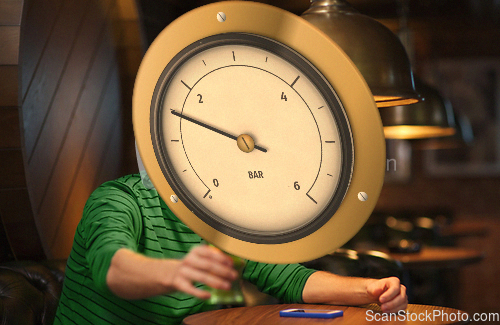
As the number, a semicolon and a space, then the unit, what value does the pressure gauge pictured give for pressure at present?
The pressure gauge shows 1.5; bar
